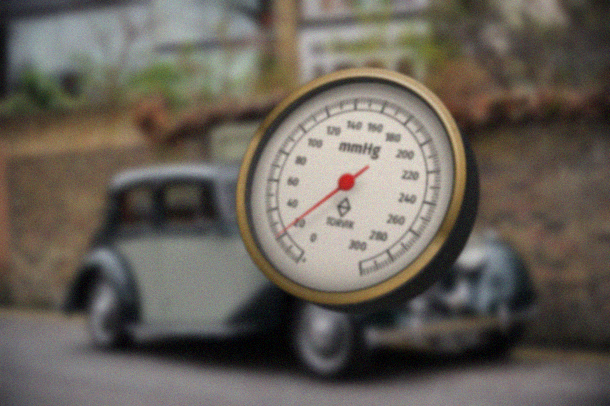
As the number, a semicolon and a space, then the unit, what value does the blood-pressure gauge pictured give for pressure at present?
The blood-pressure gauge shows 20; mmHg
